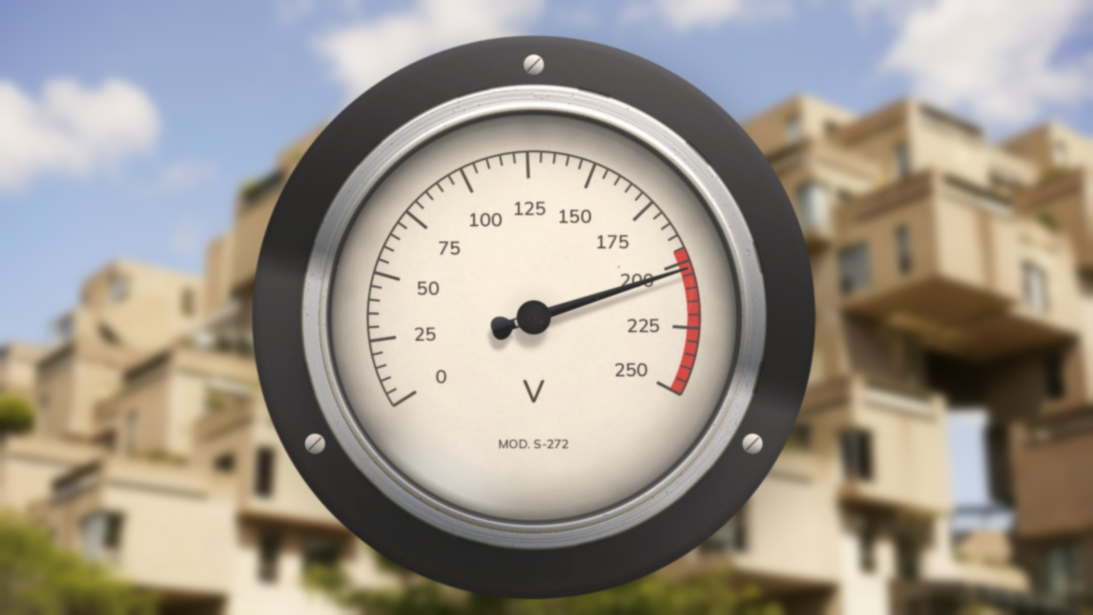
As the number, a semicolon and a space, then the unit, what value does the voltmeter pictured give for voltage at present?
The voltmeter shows 202.5; V
